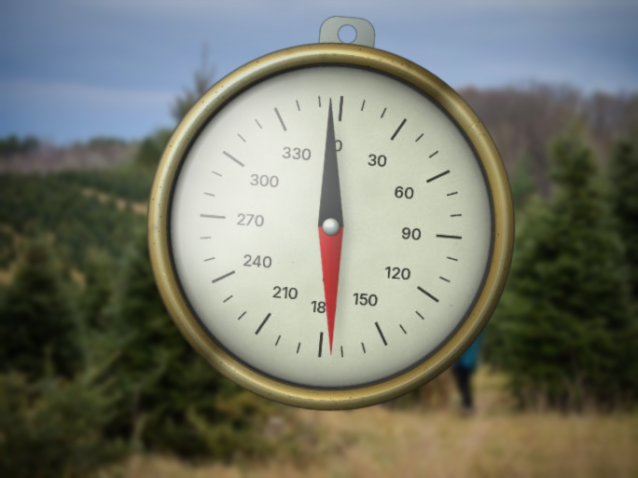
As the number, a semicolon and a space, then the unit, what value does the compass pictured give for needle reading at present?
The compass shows 175; °
